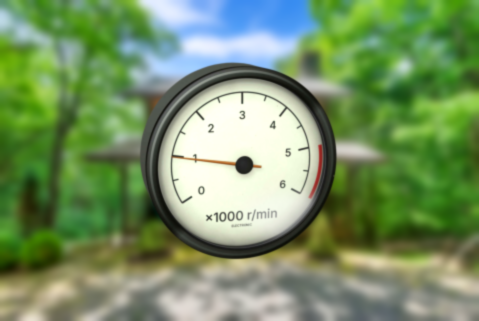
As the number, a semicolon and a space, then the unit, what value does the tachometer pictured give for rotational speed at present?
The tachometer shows 1000; rpm
